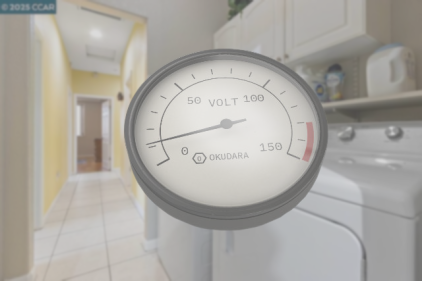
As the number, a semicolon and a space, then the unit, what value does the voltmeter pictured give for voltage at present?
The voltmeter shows 10; V
